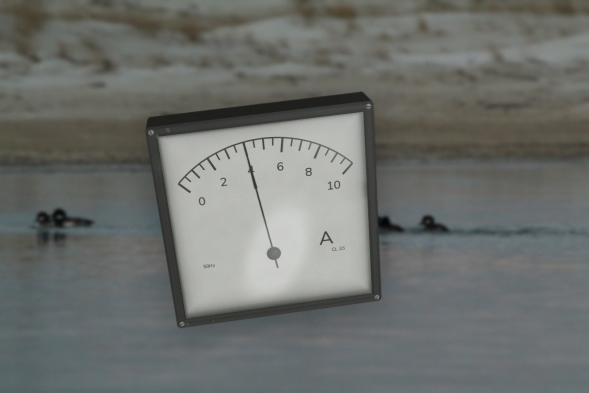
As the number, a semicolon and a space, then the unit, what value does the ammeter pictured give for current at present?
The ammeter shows 4; A
